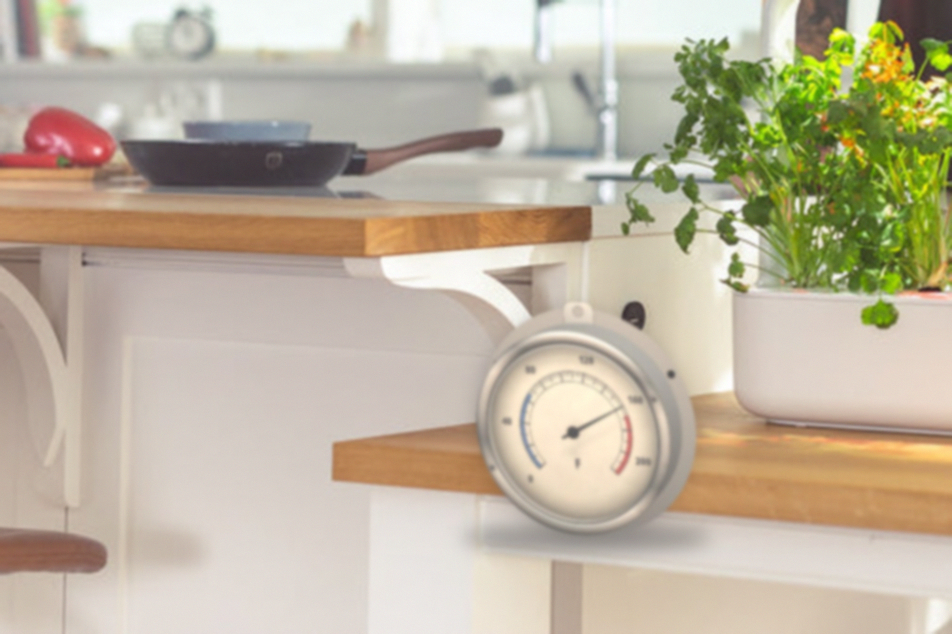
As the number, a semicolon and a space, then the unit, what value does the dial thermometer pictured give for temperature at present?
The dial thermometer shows 160; °F
